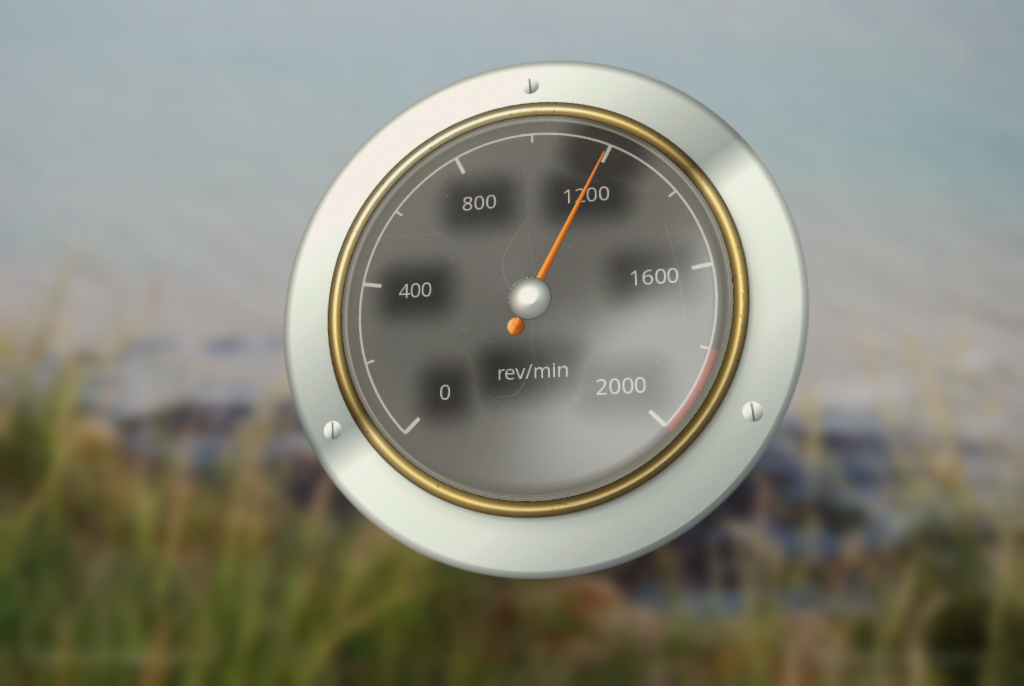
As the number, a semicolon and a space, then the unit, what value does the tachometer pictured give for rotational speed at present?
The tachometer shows 1200; rpm
